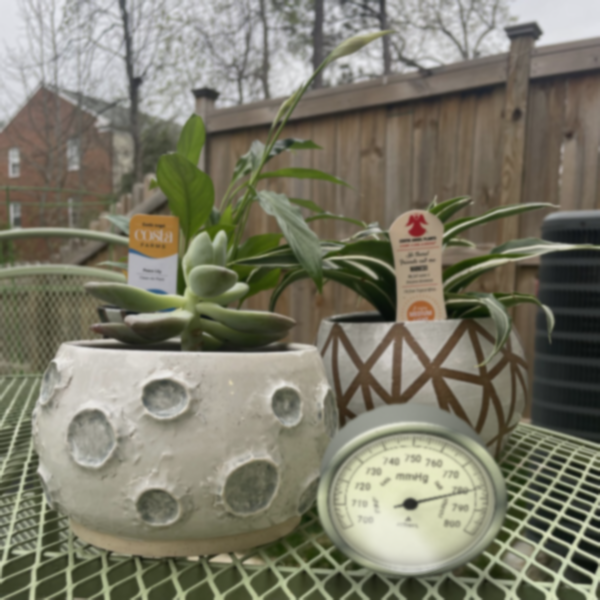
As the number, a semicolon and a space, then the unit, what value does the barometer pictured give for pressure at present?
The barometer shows 780; mmHg
